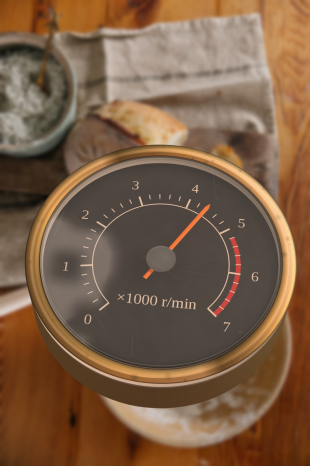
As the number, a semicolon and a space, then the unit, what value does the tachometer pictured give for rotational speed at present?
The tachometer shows 4400; rpm
